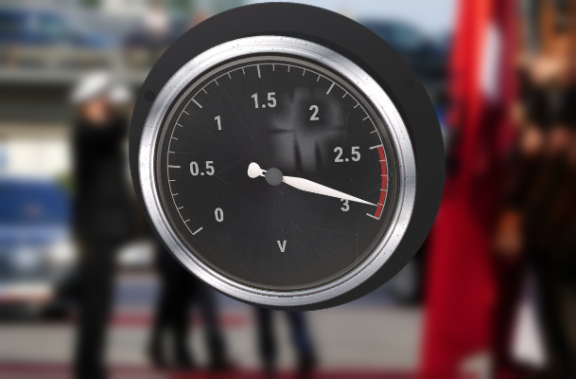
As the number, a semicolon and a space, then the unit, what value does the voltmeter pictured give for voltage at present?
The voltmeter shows 2.9; V
